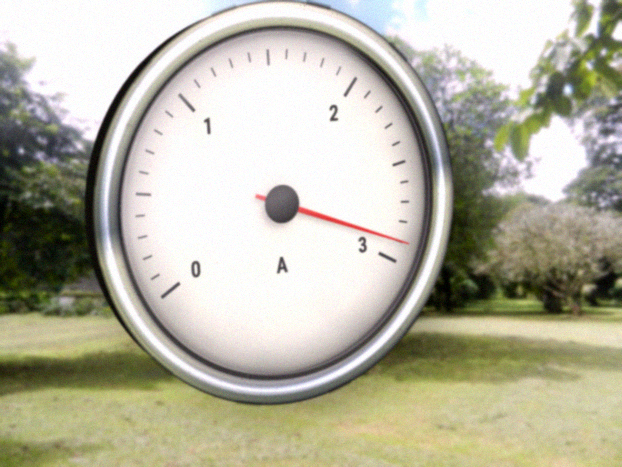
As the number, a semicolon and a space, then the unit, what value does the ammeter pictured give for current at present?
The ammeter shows 2.9; A
